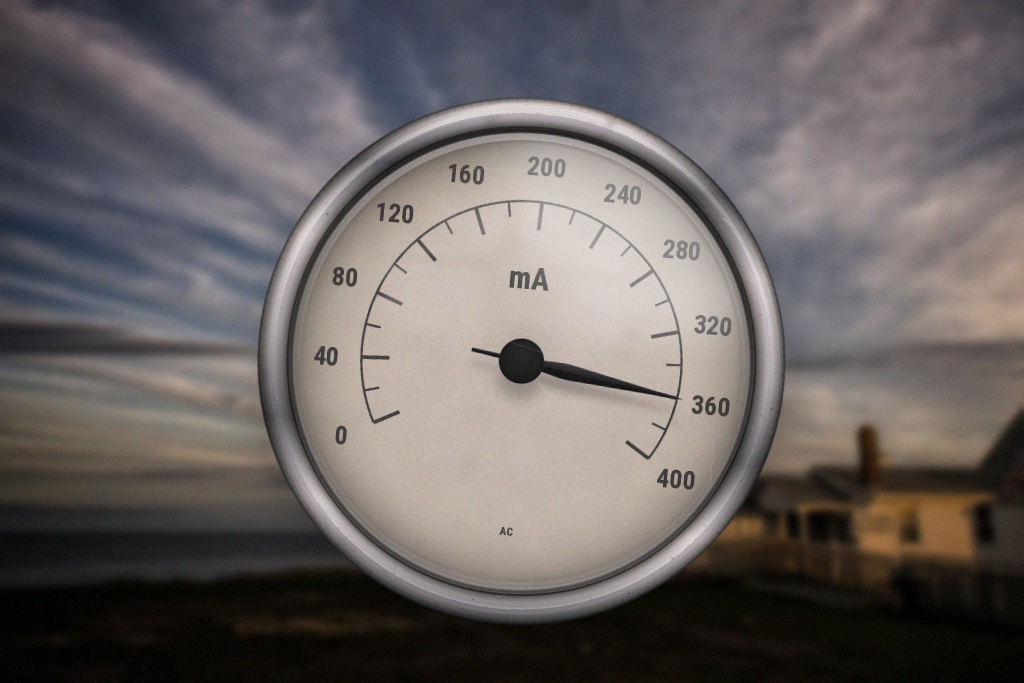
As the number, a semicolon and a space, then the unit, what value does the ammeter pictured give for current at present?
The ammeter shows 360; mA
